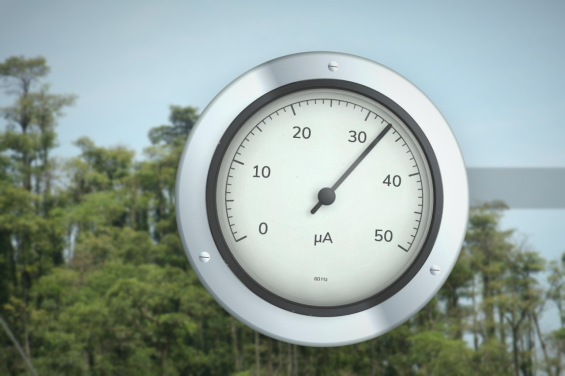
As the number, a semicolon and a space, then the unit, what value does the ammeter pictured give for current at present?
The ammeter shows 33; µA
